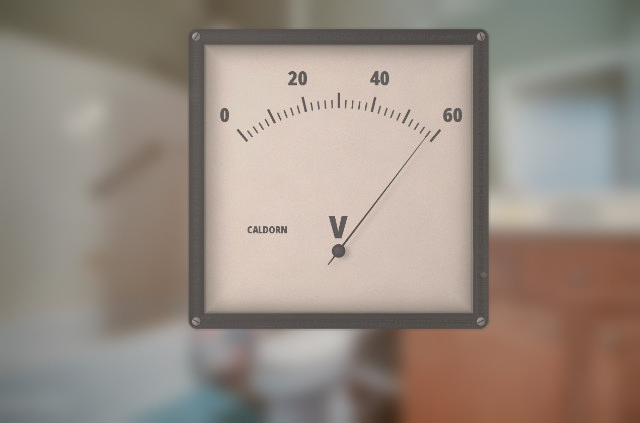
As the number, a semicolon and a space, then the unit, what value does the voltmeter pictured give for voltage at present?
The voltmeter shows 58; V
